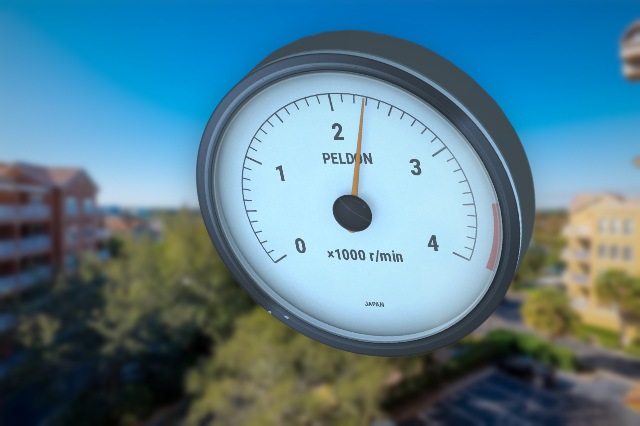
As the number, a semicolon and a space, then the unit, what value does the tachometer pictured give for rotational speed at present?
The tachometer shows 2300; rpm
